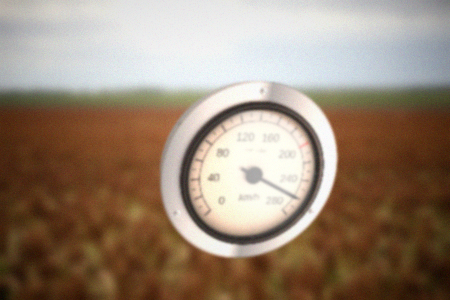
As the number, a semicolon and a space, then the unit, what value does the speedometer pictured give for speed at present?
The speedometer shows 260; km/h
